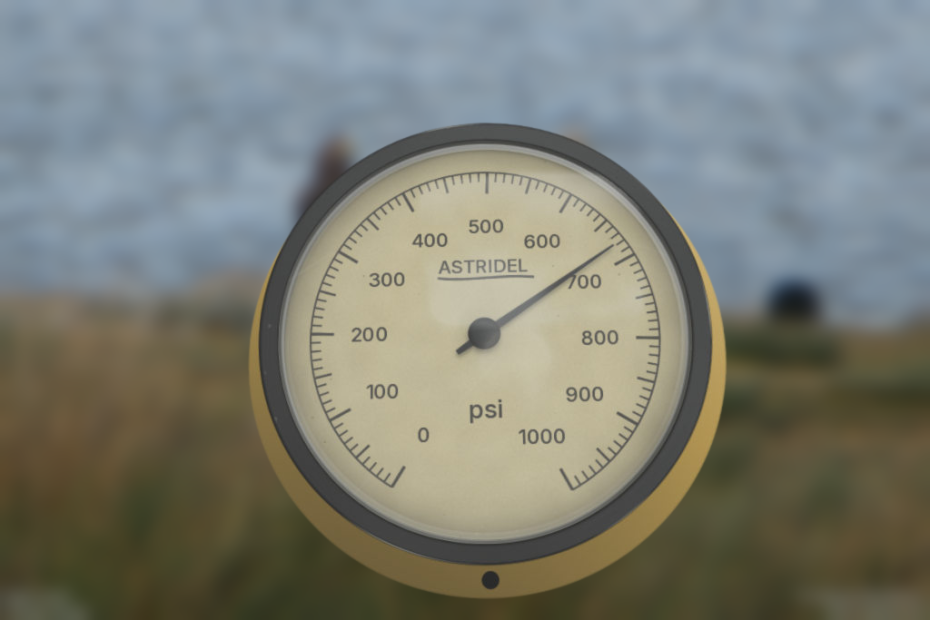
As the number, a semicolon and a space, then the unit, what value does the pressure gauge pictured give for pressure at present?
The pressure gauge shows 680; psi
